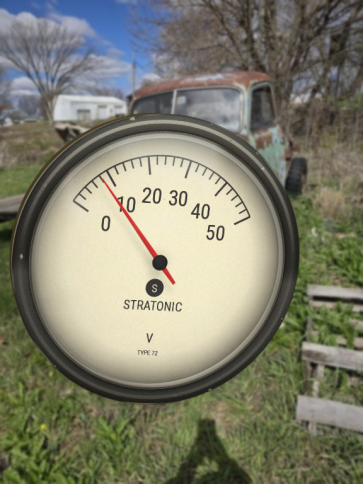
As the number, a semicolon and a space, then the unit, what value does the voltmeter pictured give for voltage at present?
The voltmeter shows 8; V
